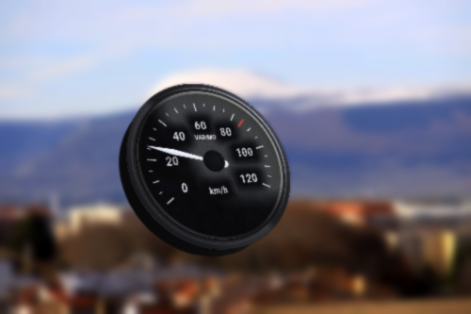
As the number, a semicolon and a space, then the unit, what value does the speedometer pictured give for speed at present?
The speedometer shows 25; km/h
